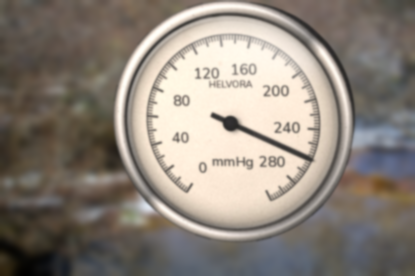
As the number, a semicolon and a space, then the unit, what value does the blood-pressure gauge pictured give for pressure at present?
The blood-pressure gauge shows 260; mmHg
